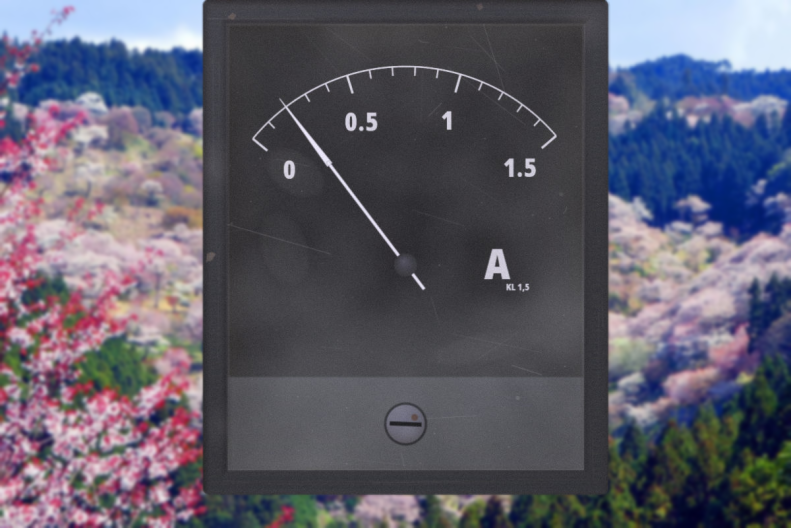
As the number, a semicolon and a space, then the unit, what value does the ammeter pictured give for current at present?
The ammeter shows 0.2; A
